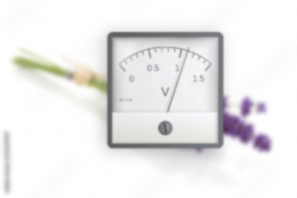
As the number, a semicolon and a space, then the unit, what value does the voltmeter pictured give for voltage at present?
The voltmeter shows 1.1; V
